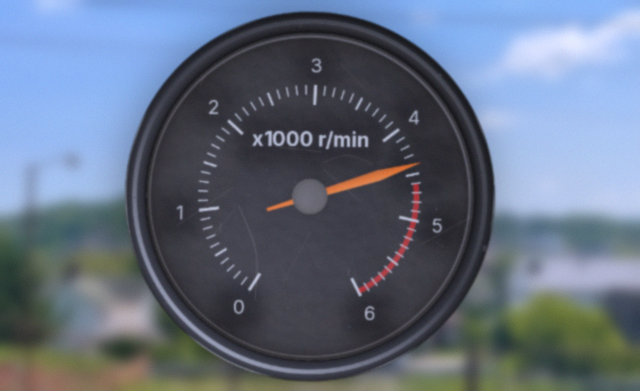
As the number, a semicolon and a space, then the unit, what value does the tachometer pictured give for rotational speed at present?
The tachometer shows 4400; rpm
